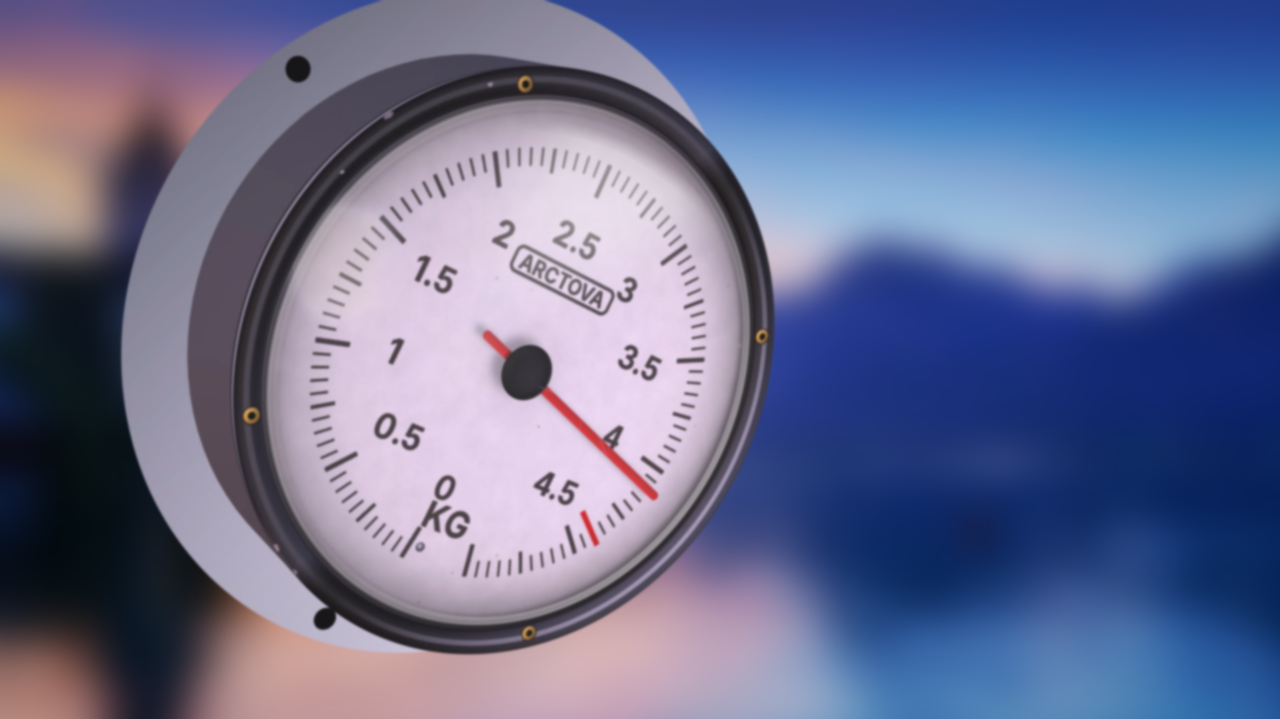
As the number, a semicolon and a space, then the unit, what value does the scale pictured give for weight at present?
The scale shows 4.1; kg
